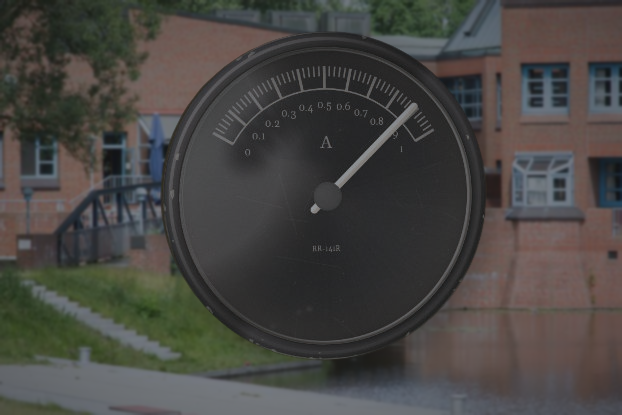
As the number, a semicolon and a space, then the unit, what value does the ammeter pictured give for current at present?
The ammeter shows 0.88; A
